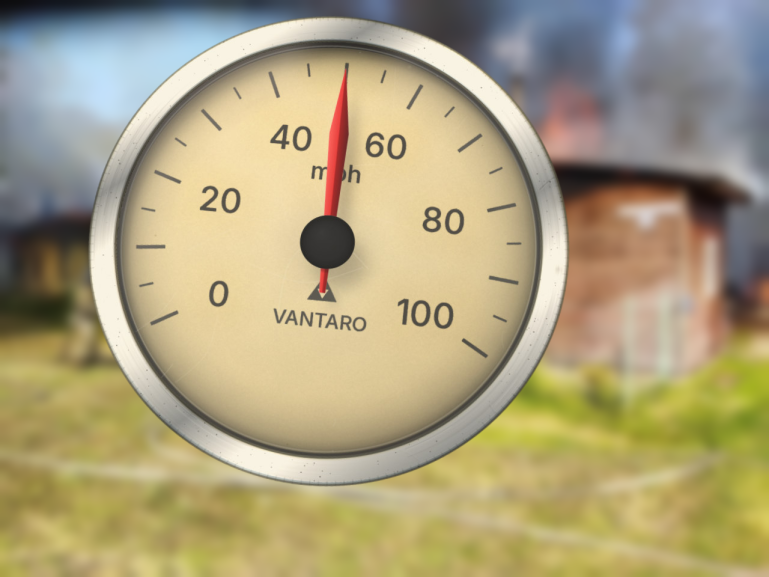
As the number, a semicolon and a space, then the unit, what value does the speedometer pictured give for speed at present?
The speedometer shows 50; mph
